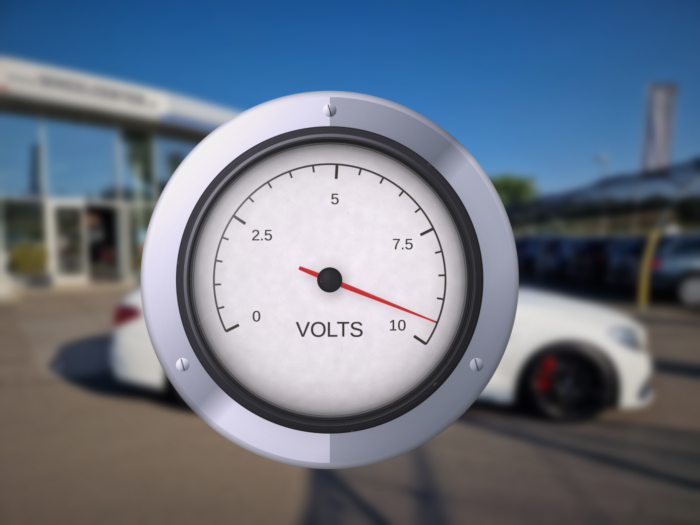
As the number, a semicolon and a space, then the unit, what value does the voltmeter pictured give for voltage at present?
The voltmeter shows 9.5; V
